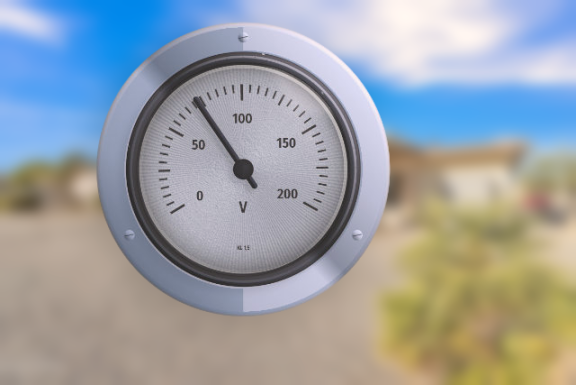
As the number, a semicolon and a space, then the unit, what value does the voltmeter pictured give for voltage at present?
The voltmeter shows 72.5; V
